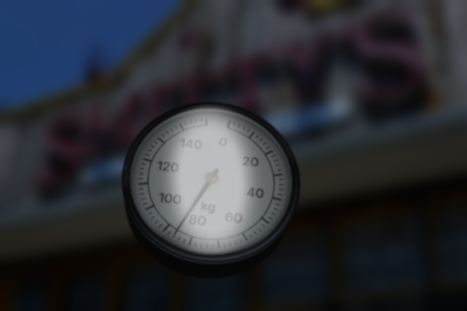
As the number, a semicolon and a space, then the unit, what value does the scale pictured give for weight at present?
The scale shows 86; kg
